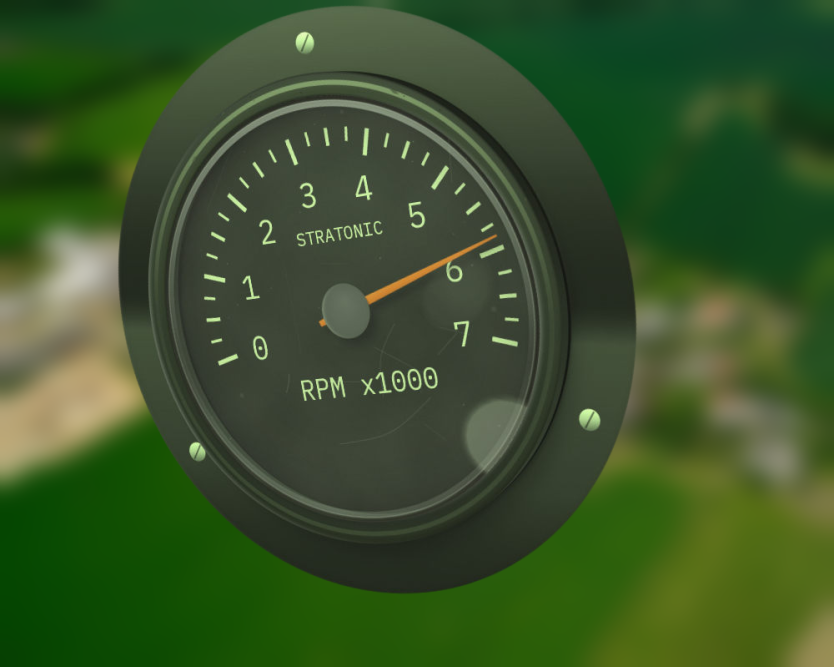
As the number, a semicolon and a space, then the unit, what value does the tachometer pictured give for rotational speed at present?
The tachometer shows 5875; rpm
